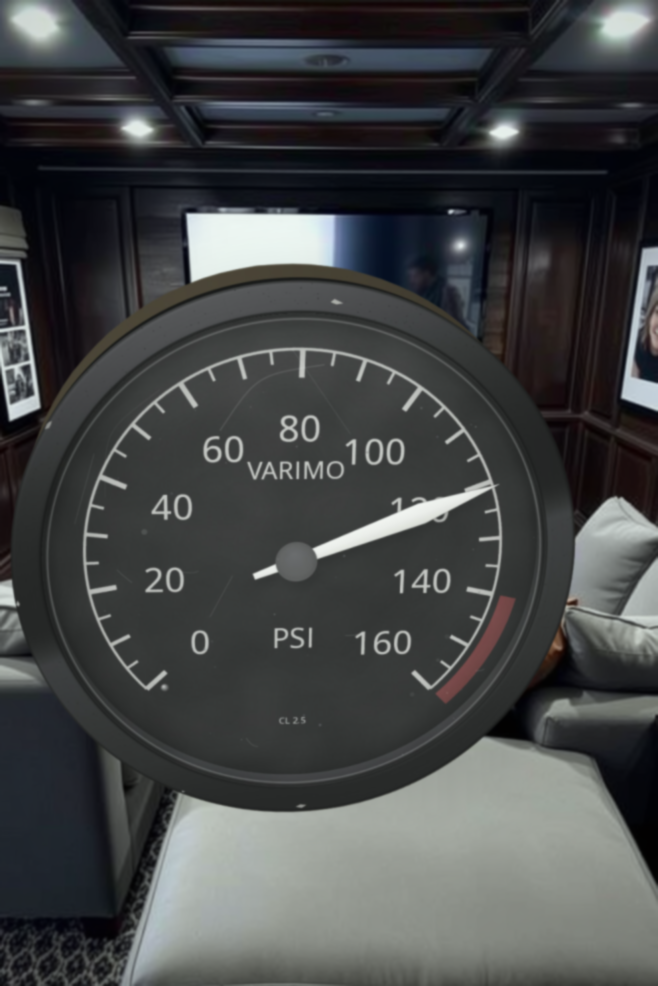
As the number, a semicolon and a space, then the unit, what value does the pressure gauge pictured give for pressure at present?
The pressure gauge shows 120; psi
